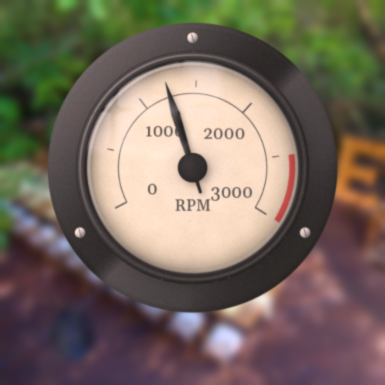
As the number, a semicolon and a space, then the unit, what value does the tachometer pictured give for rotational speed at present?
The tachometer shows 1250; rpm
